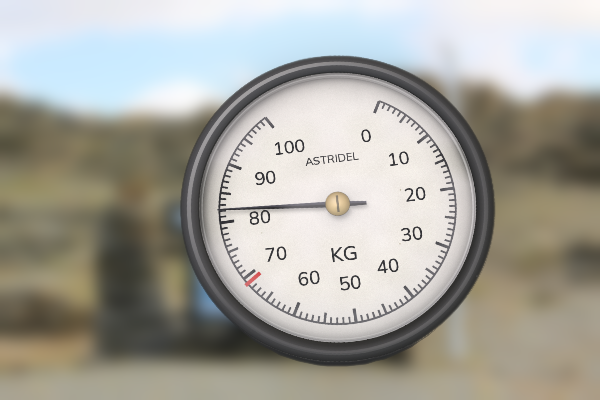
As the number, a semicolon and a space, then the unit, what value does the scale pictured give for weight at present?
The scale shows 82; kg
